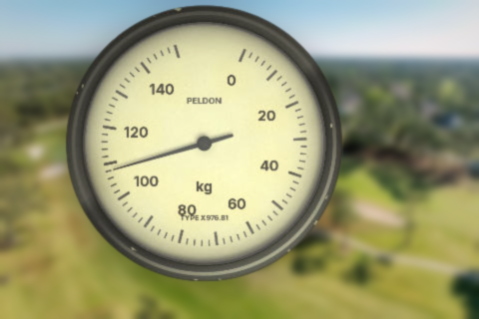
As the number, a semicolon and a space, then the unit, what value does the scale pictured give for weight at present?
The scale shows 108; kg
